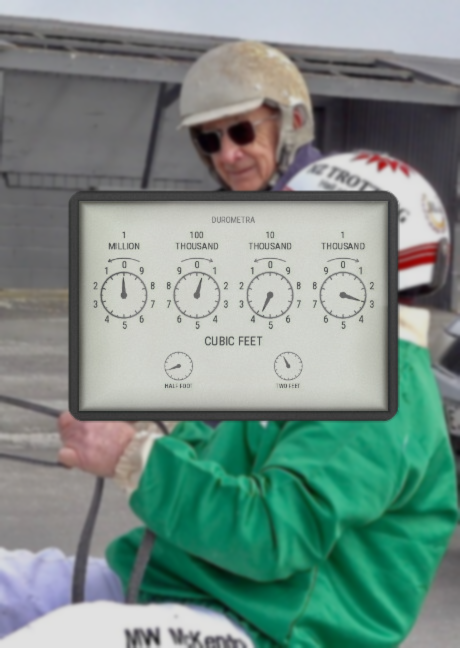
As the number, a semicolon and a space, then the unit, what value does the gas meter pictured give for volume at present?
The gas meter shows 4300; ft³
